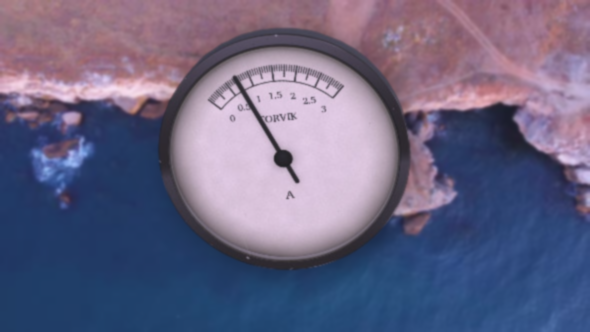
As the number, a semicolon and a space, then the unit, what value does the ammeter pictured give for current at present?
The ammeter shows 0.75; A
